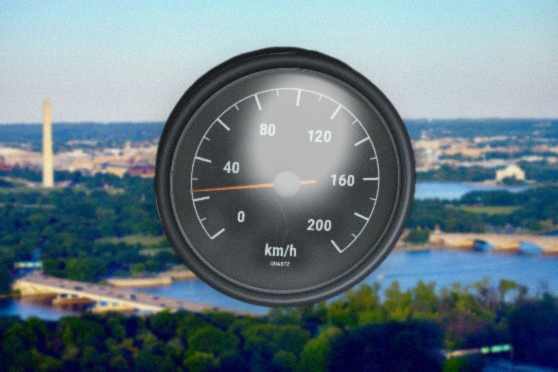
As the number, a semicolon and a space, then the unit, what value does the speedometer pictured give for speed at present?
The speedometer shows 25; km/h
